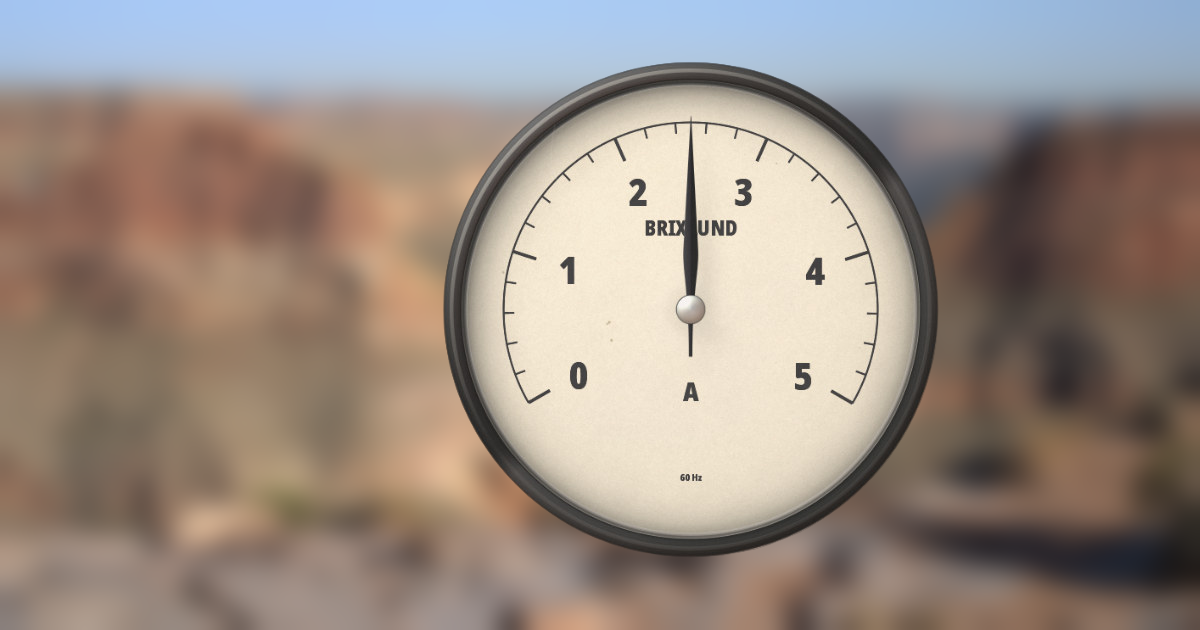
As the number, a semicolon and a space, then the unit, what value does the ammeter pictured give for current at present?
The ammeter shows 2.5; A
